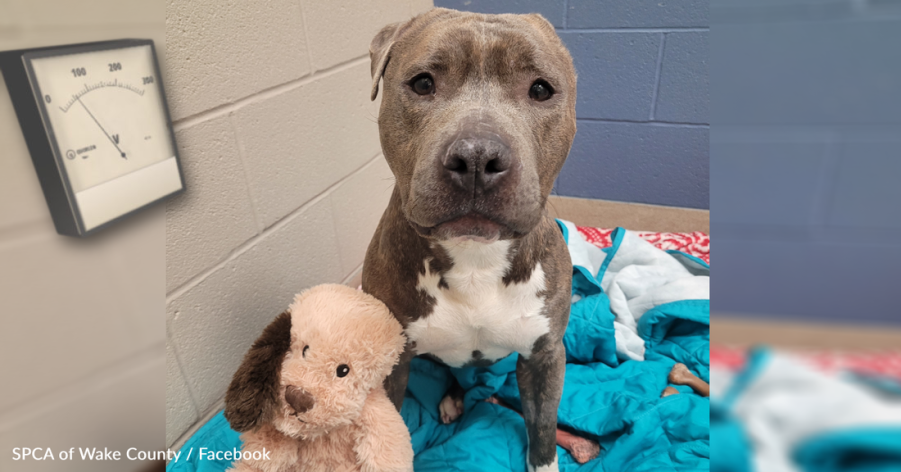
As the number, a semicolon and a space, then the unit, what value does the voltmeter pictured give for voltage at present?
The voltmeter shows 50; V
